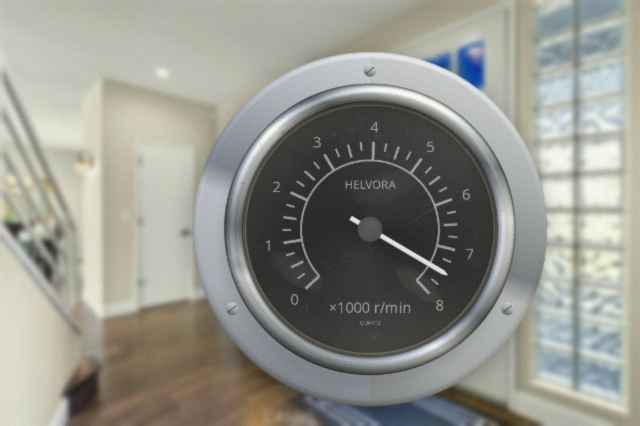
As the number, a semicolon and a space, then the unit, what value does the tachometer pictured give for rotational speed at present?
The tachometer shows 7500; rpm
